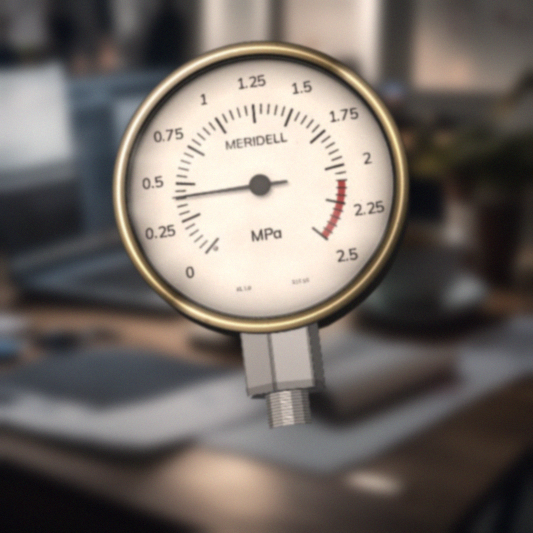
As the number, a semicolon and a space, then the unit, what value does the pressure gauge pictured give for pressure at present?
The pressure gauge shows 0.4; MPa
